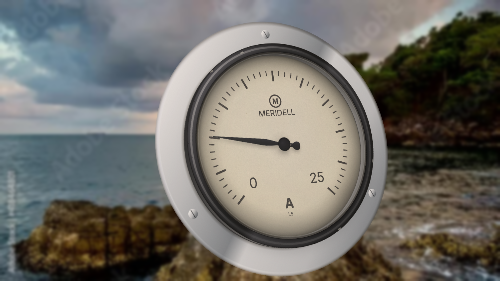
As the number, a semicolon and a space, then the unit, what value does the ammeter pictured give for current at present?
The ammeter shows 5; A
